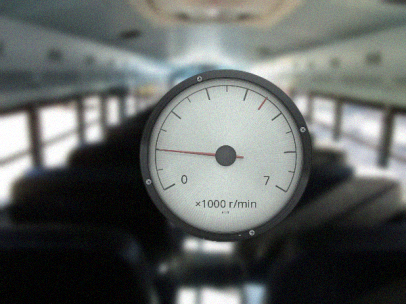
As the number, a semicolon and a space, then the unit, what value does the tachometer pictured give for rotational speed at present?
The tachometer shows 1000; rpm
